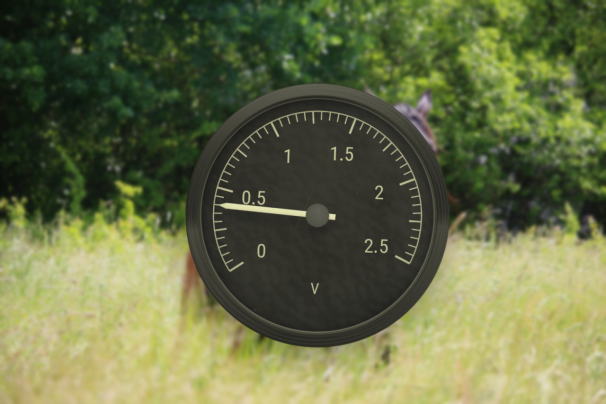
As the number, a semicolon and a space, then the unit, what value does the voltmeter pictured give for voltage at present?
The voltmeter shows 0.4; V
